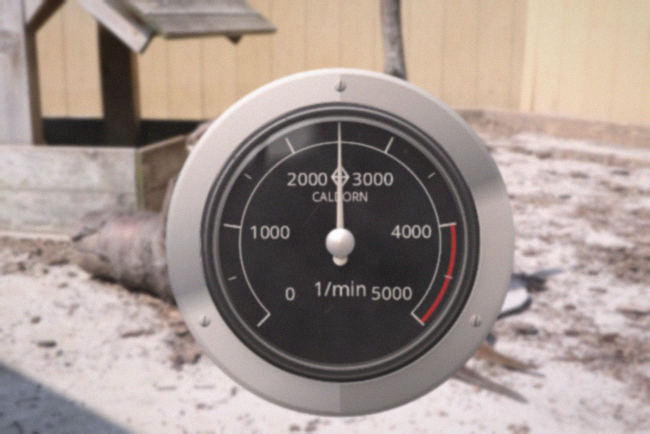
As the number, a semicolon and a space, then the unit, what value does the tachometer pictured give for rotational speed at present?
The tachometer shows 2500; rpm
